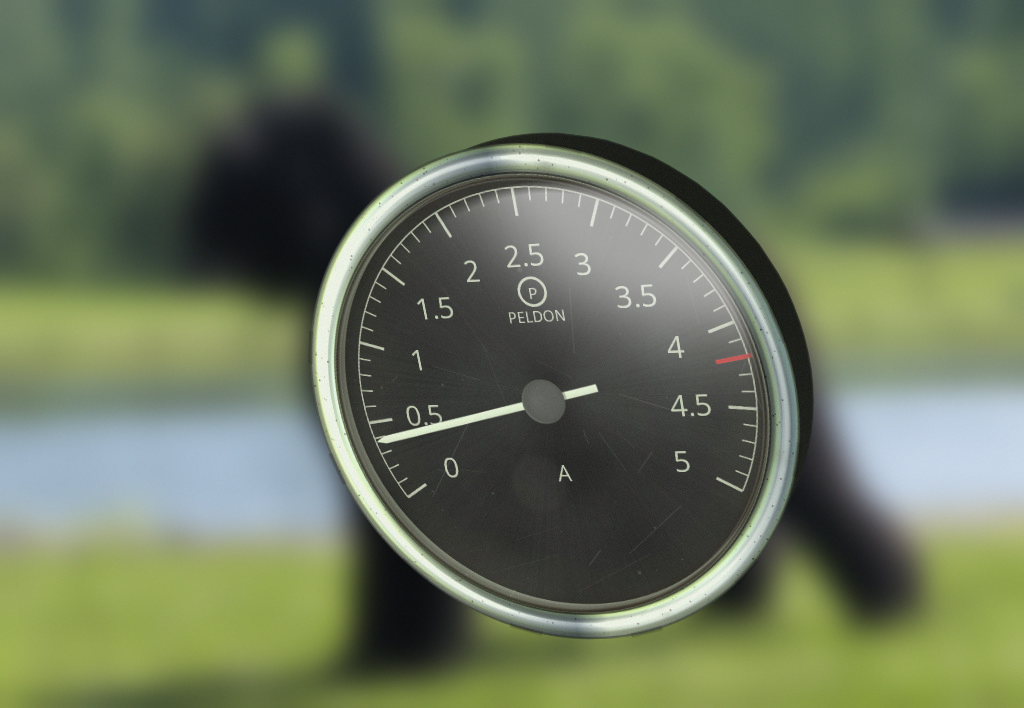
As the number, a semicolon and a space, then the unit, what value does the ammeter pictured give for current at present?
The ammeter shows 0.4; A
